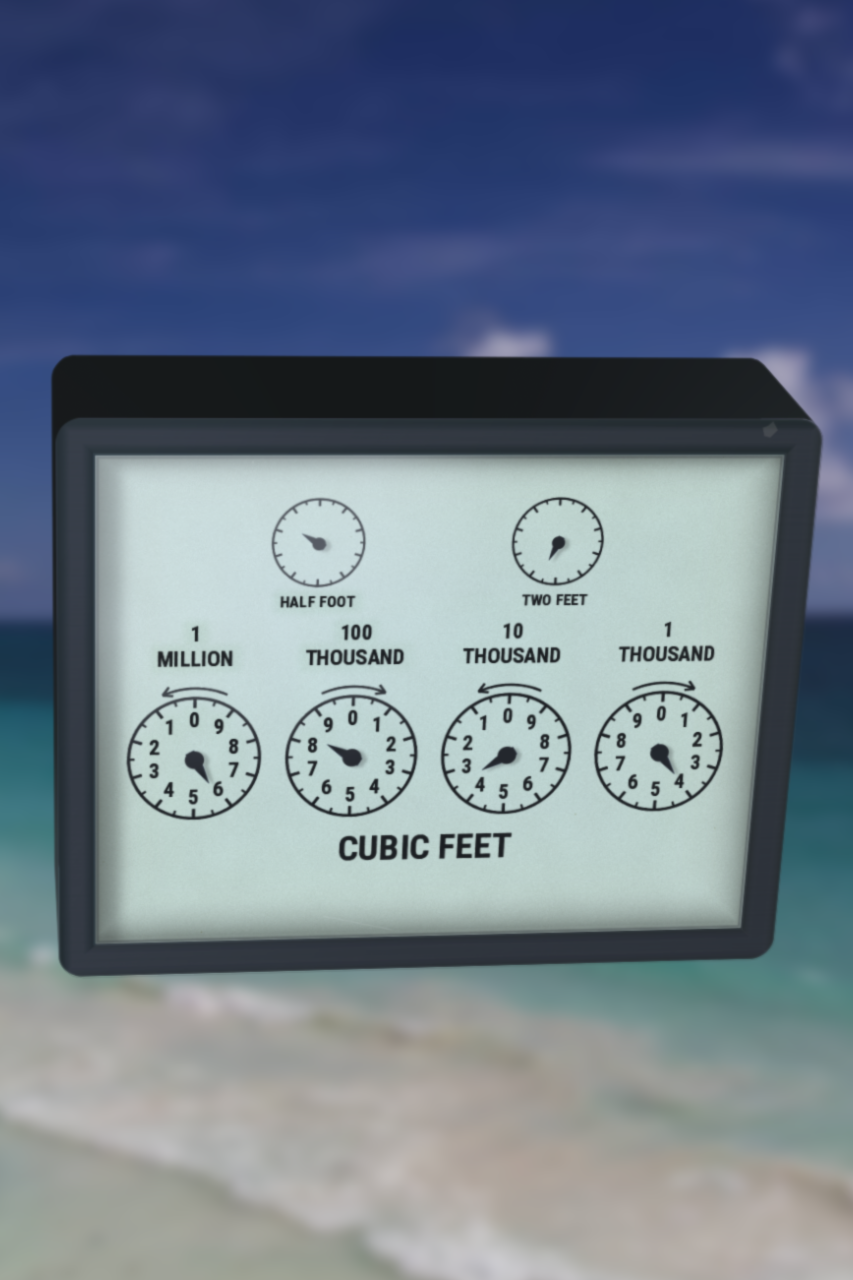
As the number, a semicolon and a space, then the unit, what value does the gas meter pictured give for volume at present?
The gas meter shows 583400; ft³
